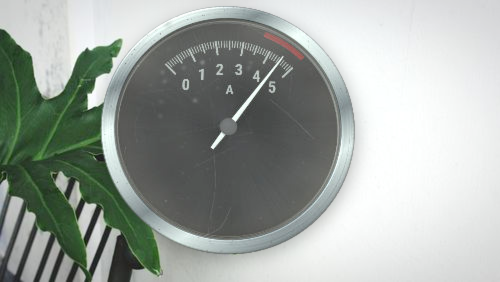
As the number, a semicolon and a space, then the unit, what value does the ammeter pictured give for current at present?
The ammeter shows 4.5; A
